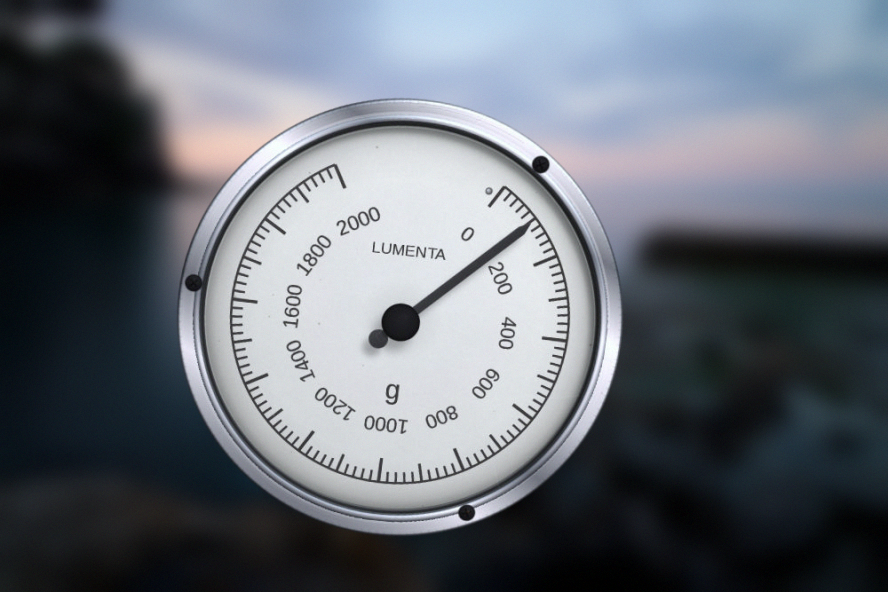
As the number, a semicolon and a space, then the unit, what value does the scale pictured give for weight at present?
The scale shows 100; g
